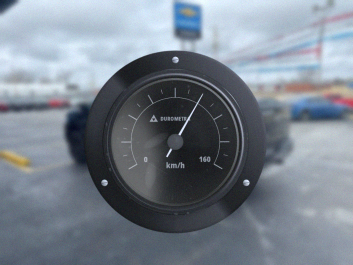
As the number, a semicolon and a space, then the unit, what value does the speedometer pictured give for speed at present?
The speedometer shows 100; km/h
